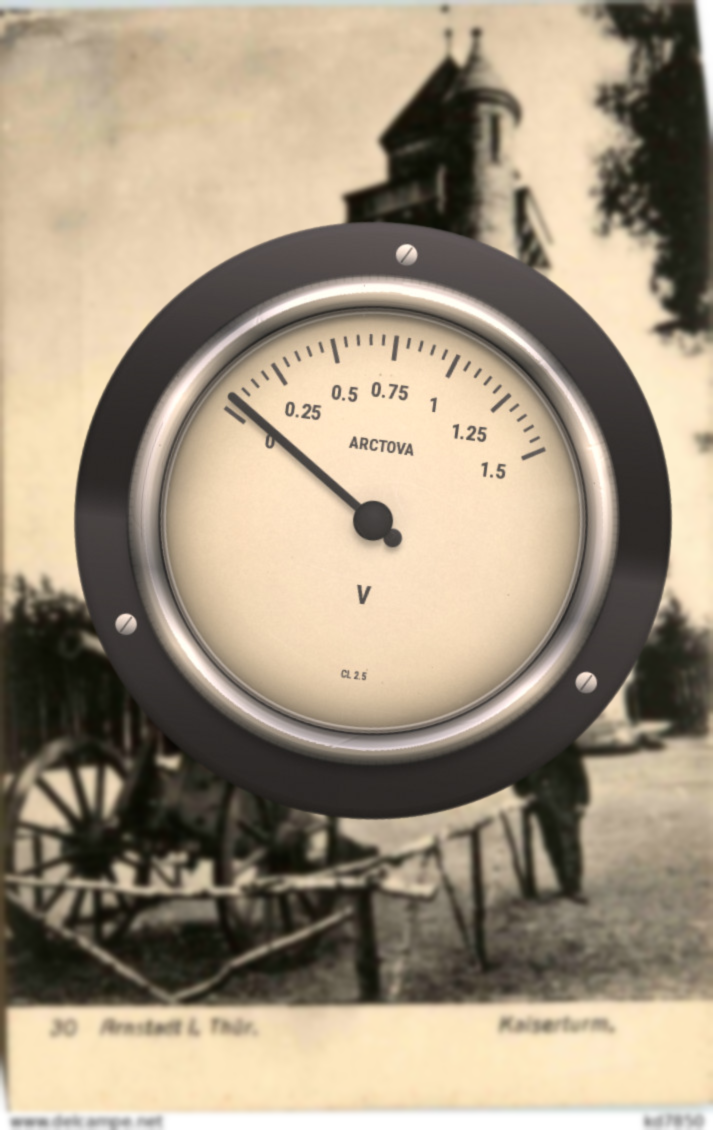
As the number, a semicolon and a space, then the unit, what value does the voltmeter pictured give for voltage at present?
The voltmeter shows 0.05; V
